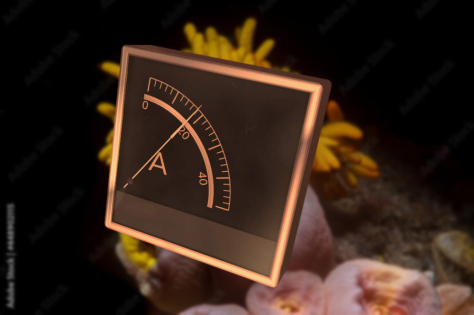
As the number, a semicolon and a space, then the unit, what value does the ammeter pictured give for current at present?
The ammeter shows 18; A
